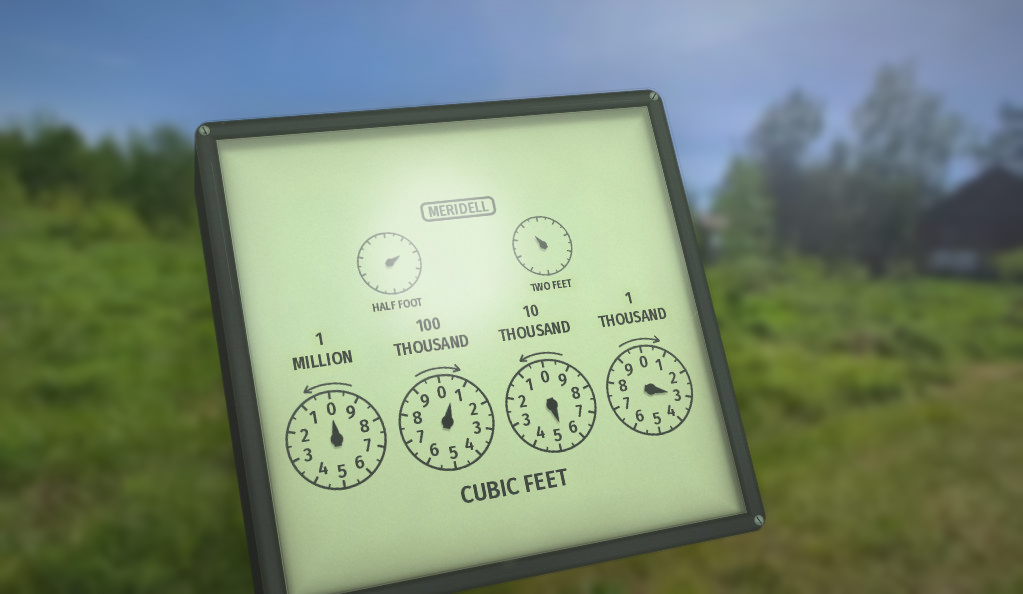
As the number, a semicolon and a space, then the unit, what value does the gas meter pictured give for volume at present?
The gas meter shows 5300; ft³
